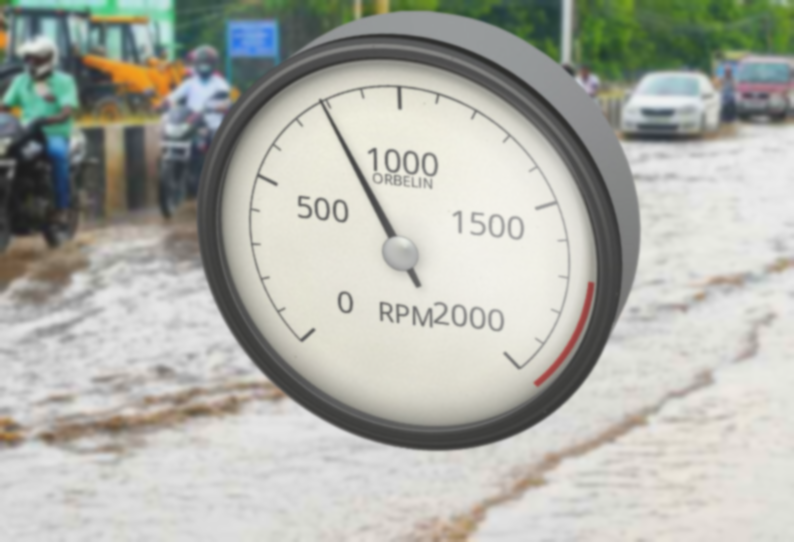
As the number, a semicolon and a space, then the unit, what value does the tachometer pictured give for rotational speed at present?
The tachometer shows 800; rpm
